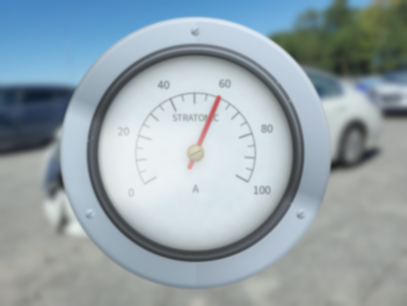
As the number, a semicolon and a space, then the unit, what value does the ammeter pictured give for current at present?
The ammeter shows 60; A
